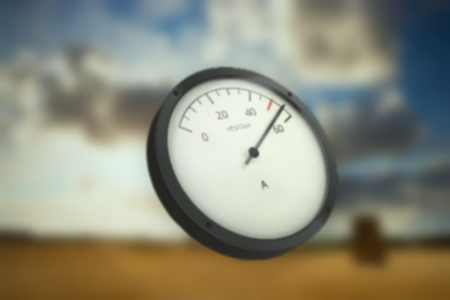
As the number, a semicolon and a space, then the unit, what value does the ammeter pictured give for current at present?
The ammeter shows 55; A
